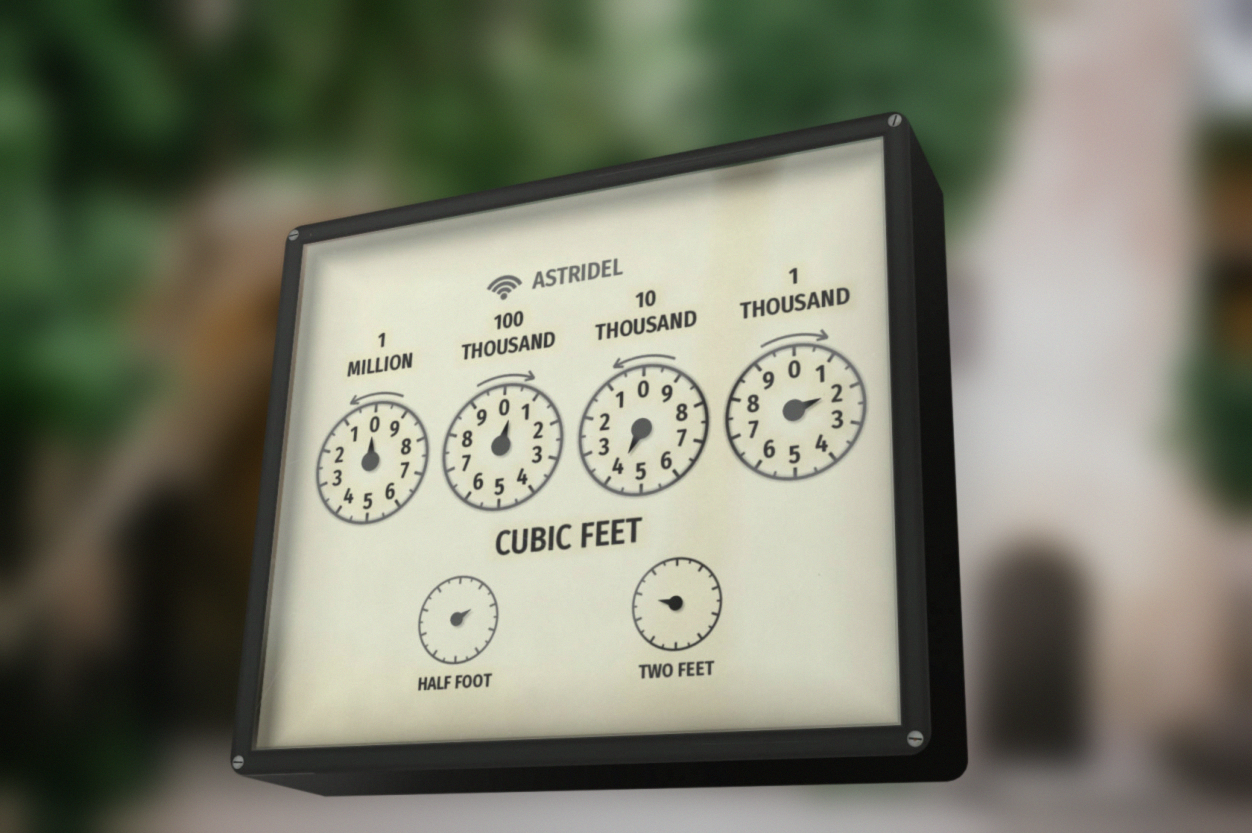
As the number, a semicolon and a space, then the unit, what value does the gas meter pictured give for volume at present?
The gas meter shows 4200; ft³
